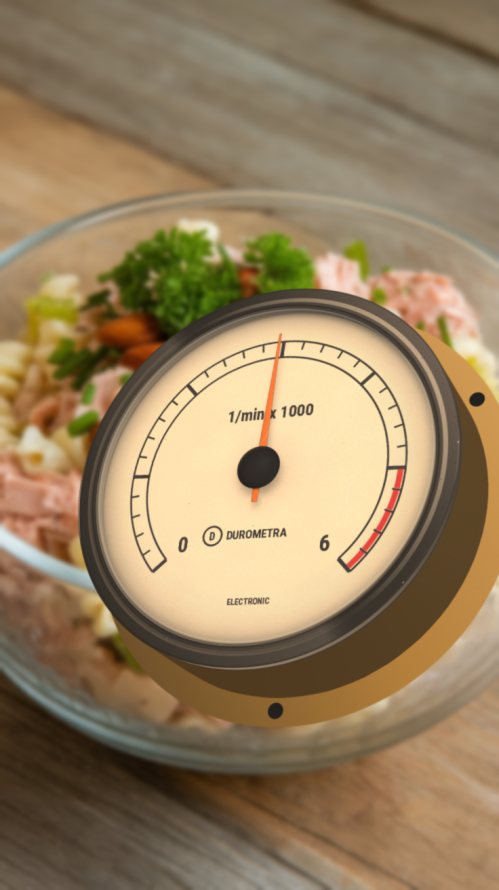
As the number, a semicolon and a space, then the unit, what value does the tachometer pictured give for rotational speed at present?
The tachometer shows 3000; rpm
